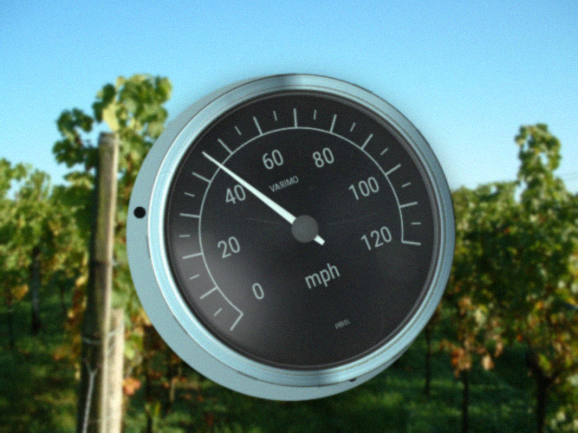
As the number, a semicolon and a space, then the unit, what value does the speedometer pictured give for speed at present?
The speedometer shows 45; mph
